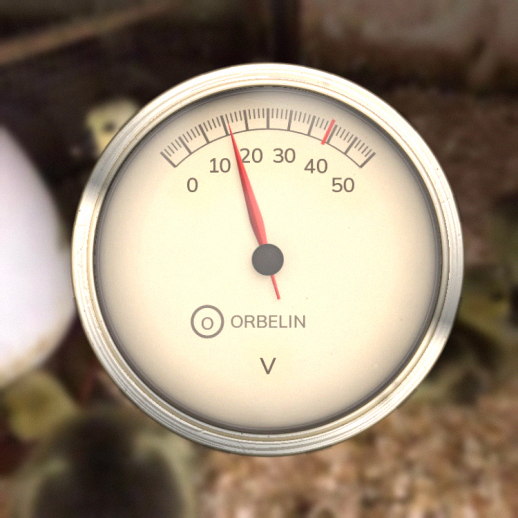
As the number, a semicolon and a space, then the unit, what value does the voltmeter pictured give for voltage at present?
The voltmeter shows 16; V
